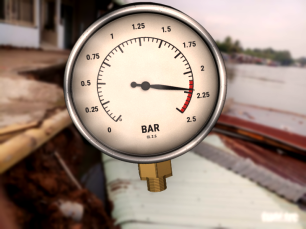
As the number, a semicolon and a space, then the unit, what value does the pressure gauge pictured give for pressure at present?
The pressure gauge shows 2.2; bar
